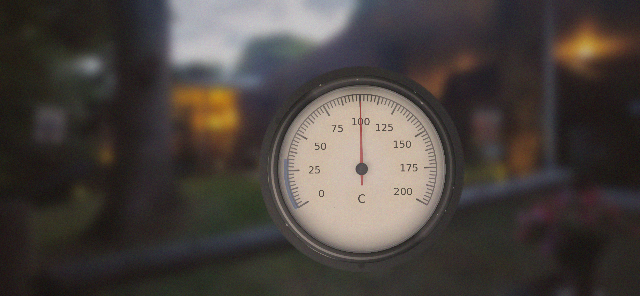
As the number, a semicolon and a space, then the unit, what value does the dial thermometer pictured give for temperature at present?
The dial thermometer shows 100; °C
